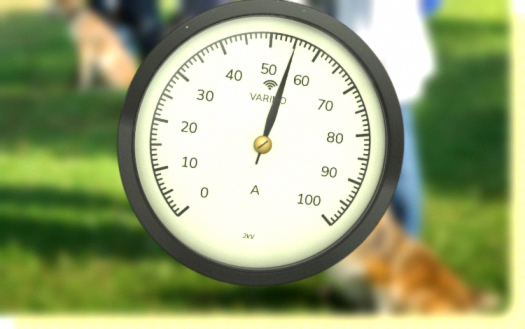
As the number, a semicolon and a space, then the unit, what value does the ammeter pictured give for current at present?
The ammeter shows 55; A
